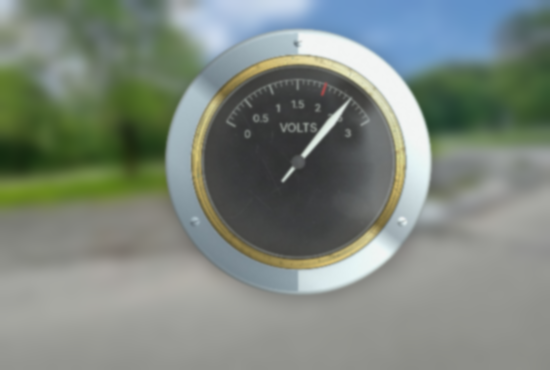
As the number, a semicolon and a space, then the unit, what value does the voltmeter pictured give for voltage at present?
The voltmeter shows 2.5; V
